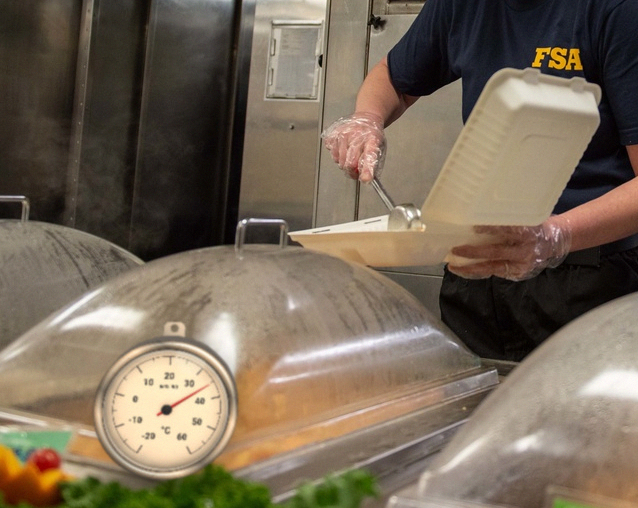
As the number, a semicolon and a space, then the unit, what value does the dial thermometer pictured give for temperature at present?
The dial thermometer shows 35; °C
